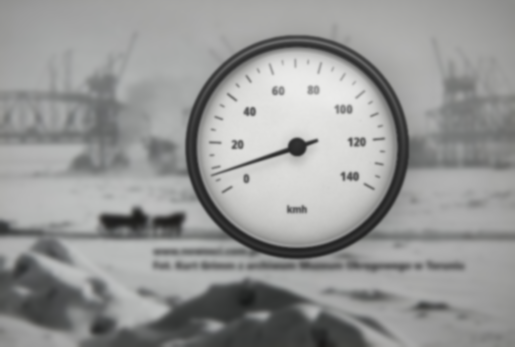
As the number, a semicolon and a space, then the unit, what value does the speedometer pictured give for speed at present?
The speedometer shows 7.5; km/h
